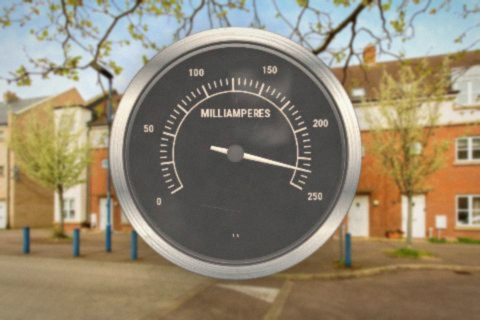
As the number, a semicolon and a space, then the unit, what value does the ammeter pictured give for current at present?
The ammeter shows 235; mA
